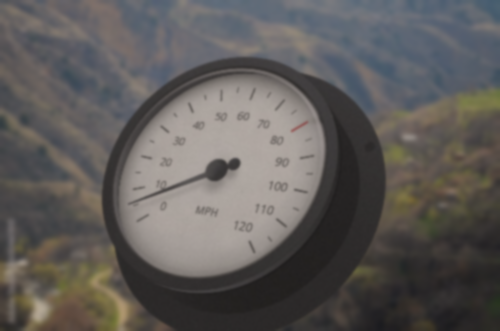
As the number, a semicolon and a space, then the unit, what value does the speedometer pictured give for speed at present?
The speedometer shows 5; mph
